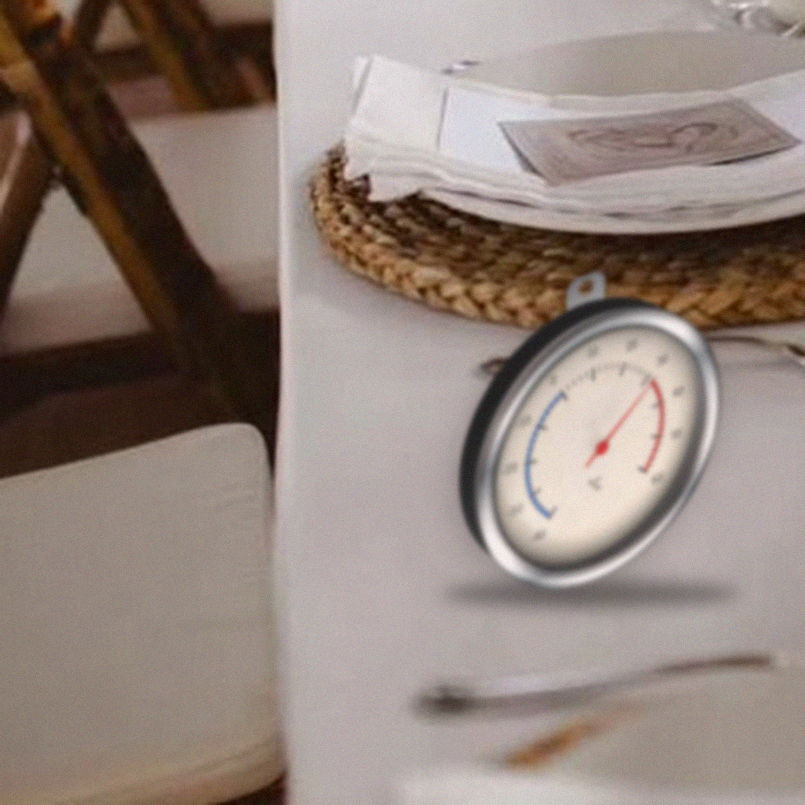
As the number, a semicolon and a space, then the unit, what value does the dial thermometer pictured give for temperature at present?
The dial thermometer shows 30; °C
